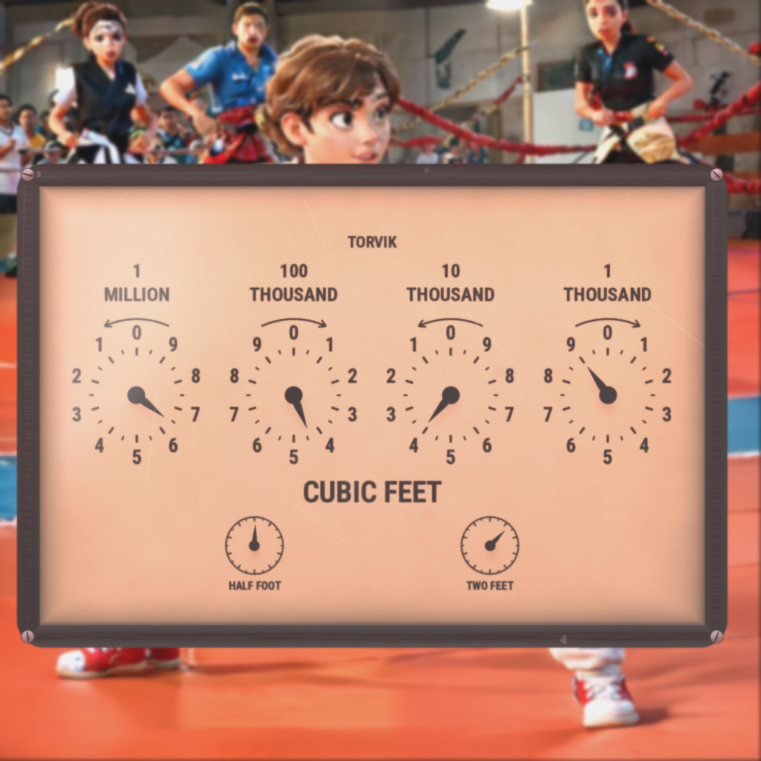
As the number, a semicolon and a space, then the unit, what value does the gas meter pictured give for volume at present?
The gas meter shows 643900; ft³
